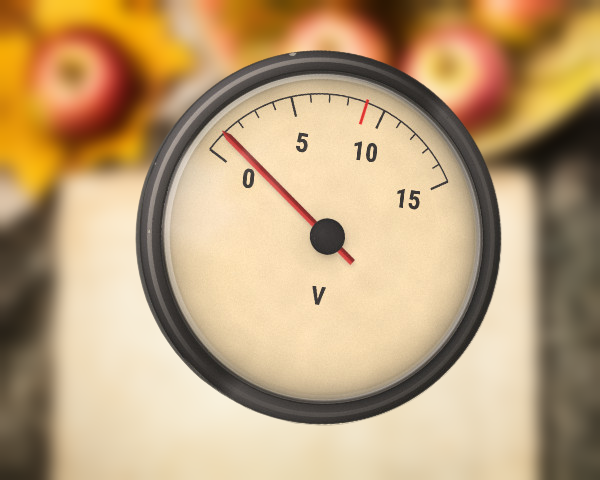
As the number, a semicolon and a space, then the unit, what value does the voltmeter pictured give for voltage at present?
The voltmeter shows 1; V
